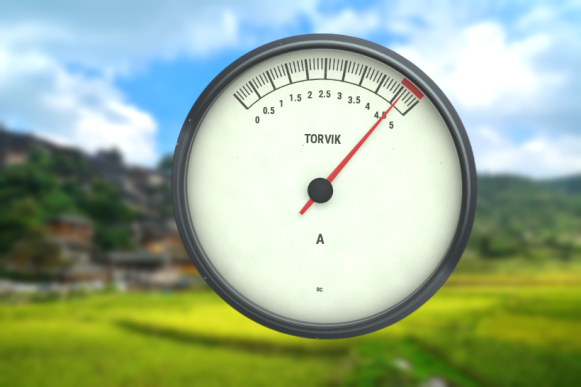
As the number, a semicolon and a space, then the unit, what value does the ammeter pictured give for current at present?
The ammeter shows 4.6; A
